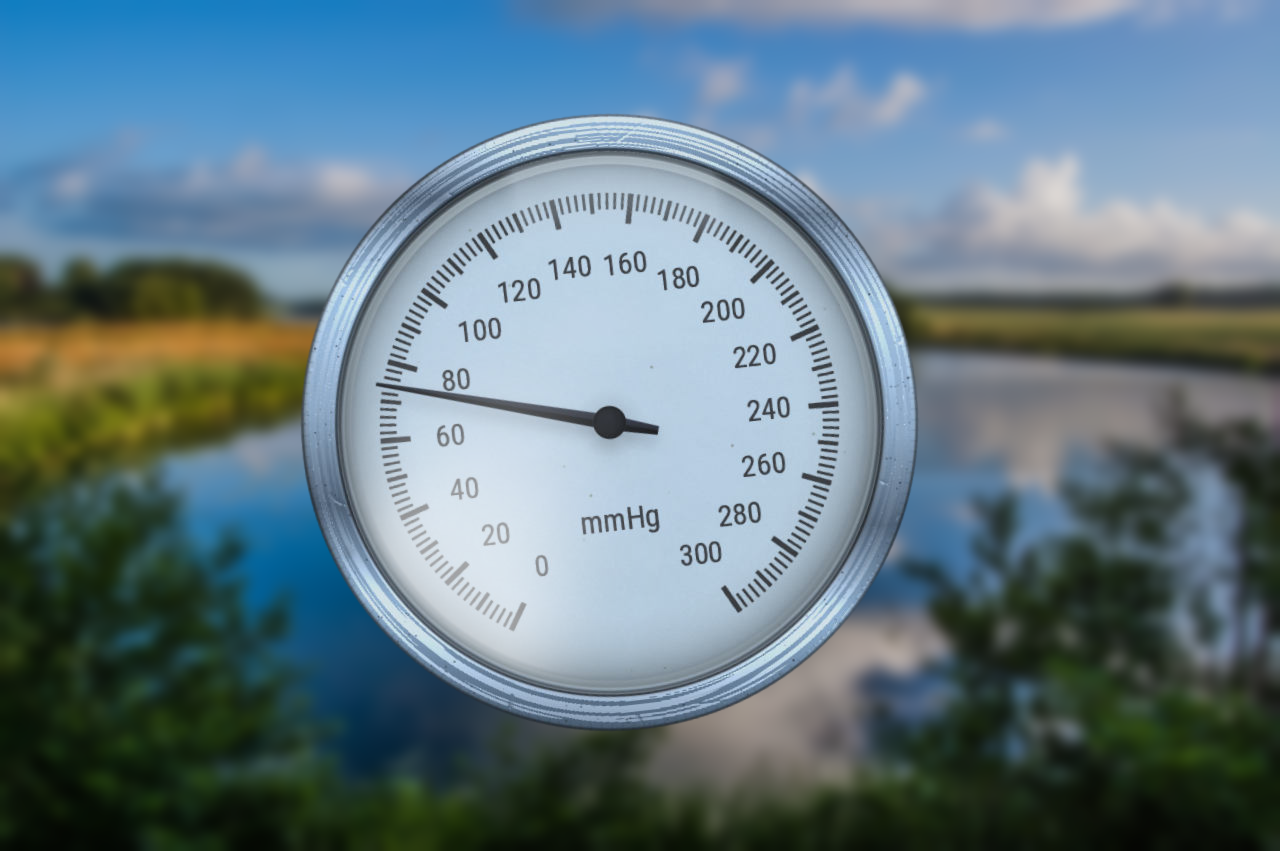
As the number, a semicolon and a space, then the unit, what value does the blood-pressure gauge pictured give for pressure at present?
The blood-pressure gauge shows 74; mmHg
